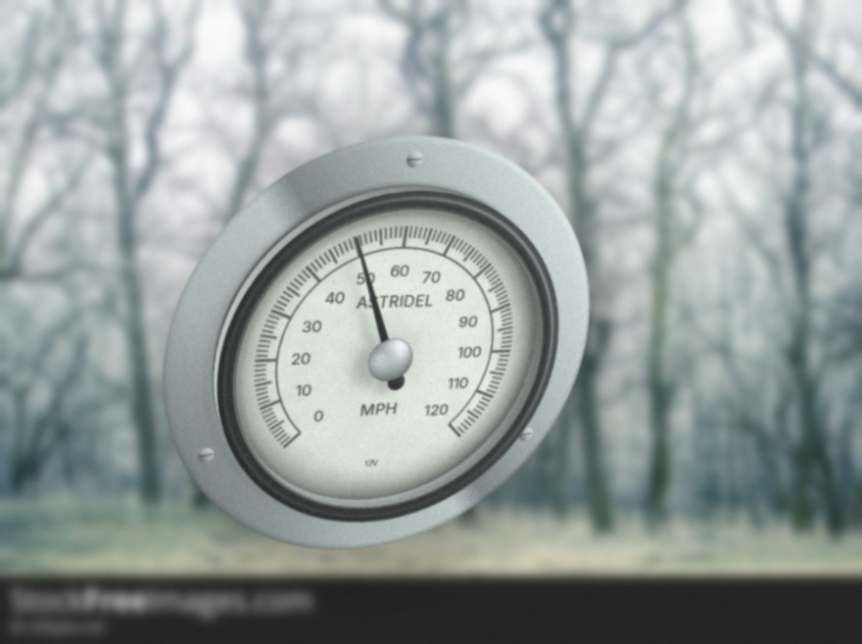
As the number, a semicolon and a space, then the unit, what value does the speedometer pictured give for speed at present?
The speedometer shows 50; mph
